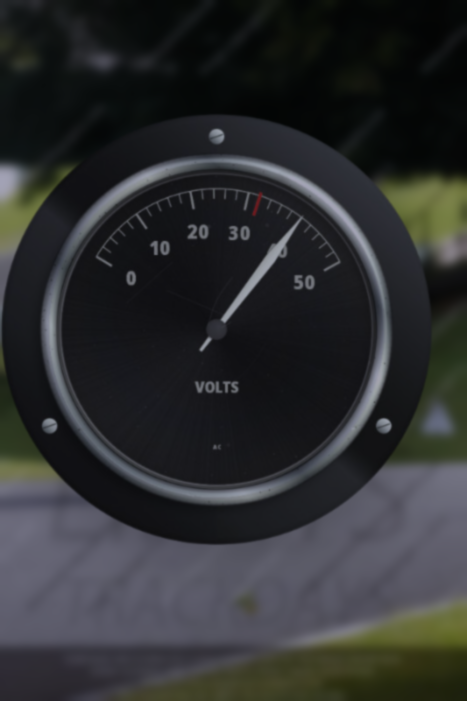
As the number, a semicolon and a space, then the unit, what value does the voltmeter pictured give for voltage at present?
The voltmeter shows 40; V
